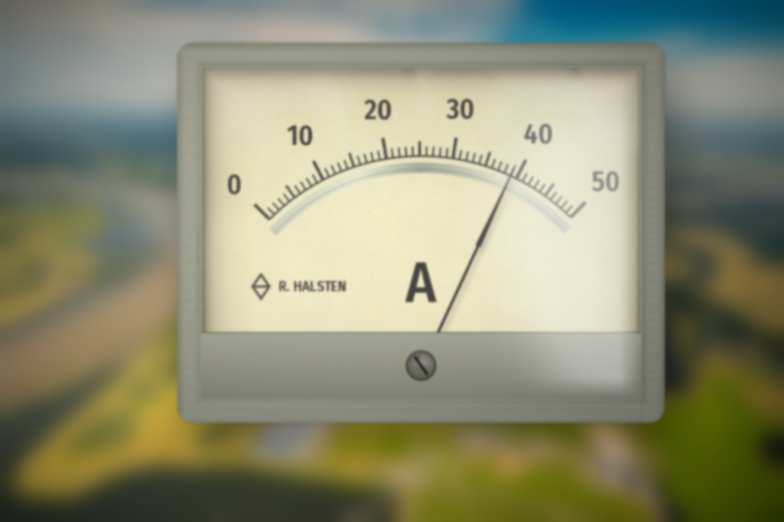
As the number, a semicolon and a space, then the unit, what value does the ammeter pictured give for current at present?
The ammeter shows 39; A
